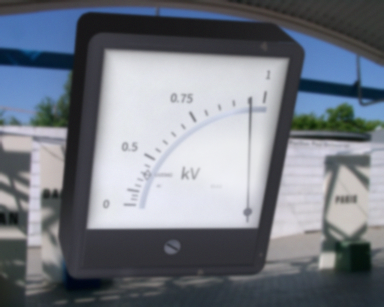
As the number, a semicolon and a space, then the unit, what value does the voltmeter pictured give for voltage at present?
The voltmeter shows 0.95; kV
